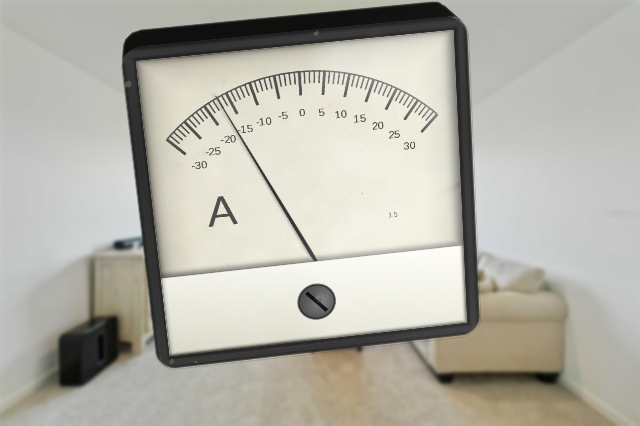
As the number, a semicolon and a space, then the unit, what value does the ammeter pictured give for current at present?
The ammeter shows -17; A
